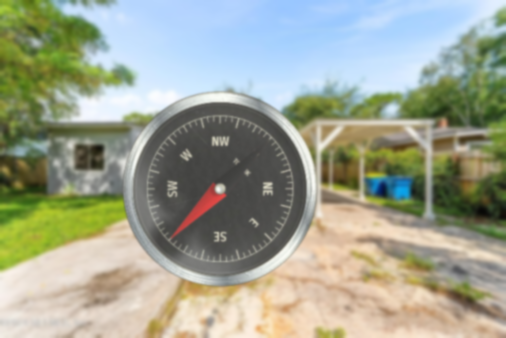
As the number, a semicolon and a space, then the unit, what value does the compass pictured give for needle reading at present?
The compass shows 180; °
